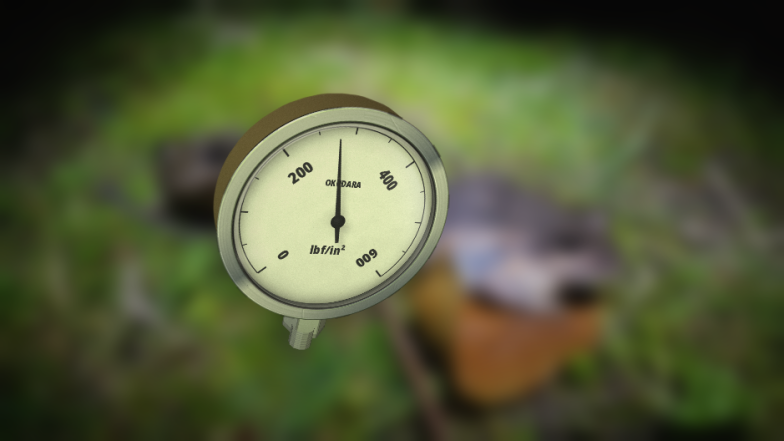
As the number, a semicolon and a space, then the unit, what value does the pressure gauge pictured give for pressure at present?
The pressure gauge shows 275; psi
